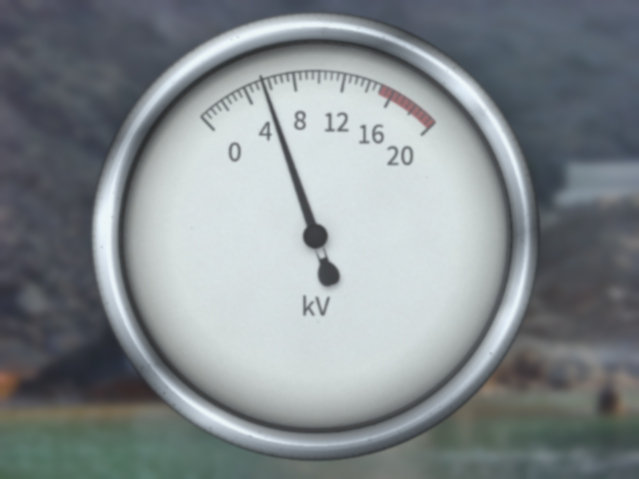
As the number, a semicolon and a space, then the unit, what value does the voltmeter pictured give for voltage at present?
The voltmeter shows 5.5; kV
